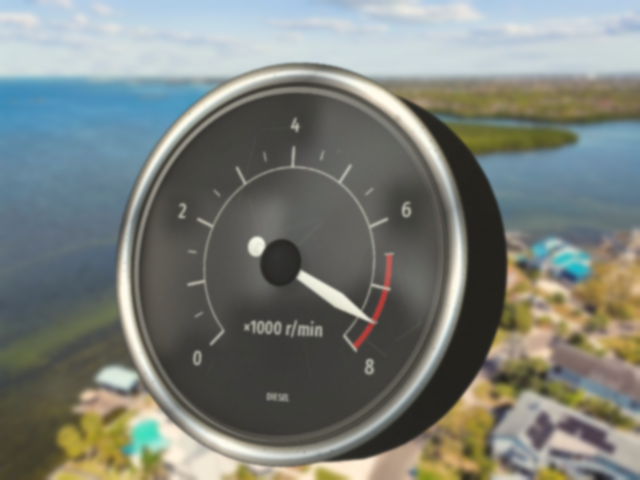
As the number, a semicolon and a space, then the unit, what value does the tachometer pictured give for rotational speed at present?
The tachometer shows 7500; rpm
